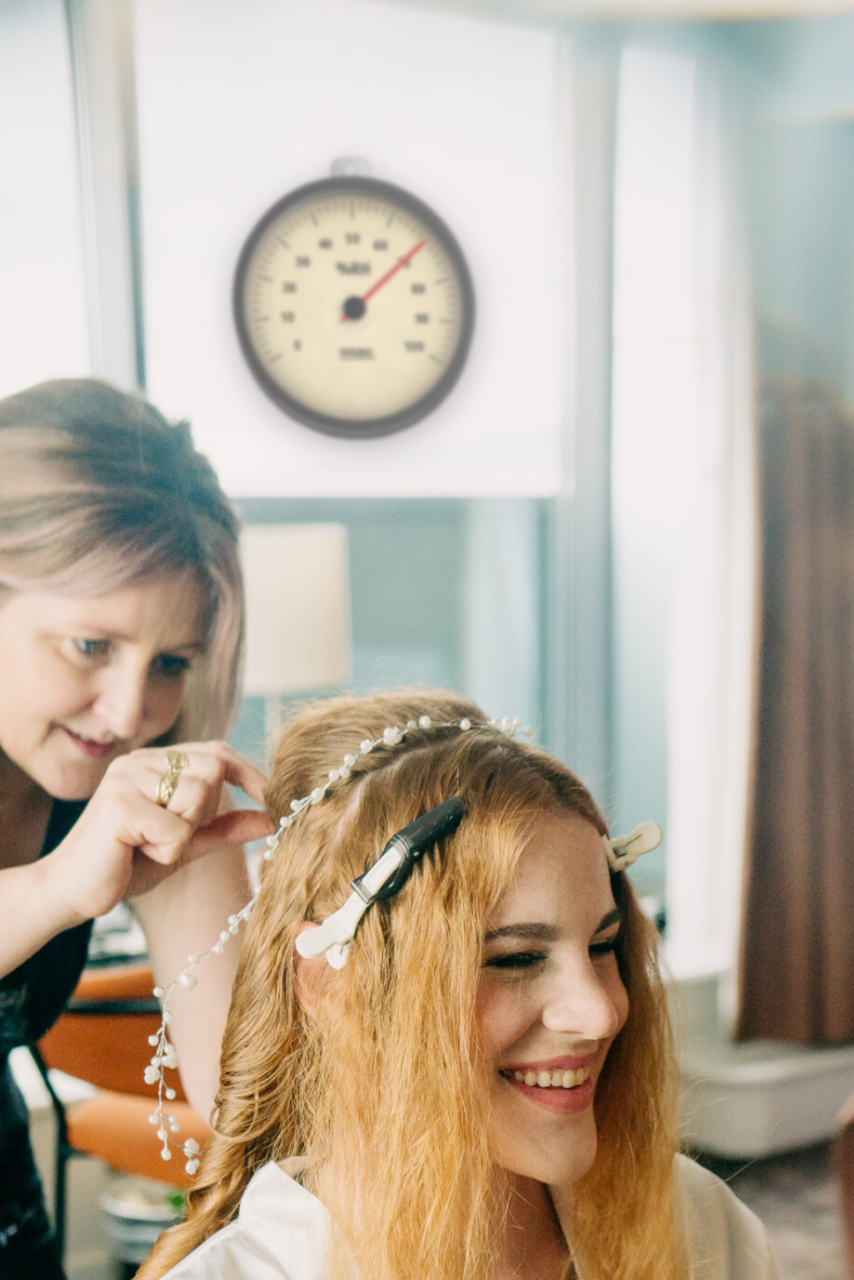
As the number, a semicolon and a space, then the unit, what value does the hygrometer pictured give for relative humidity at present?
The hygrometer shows 70; %
